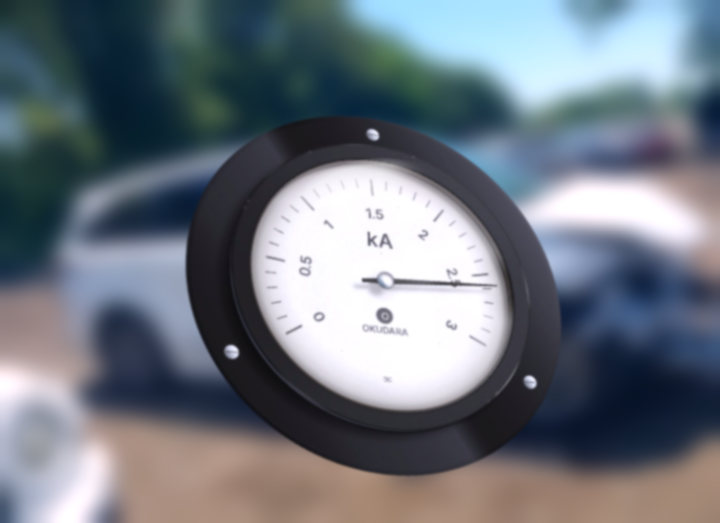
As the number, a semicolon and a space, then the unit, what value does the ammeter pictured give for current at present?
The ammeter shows 2.6; kA
